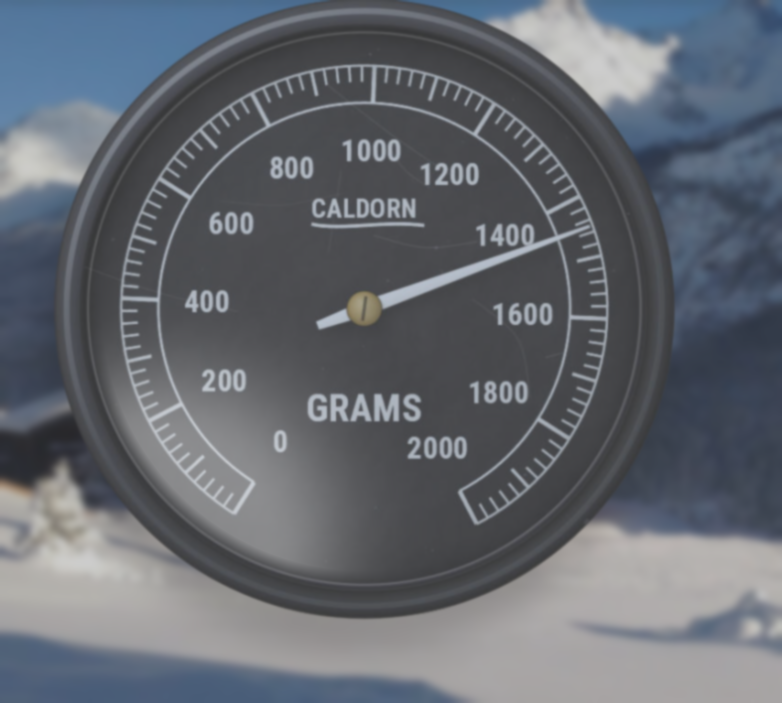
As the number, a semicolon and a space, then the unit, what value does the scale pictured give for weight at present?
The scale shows 1450; g
